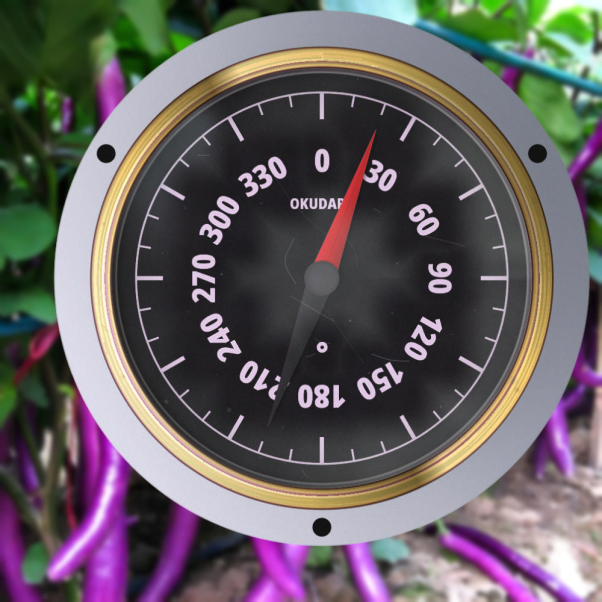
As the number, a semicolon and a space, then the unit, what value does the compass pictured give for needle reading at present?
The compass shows 20; °
